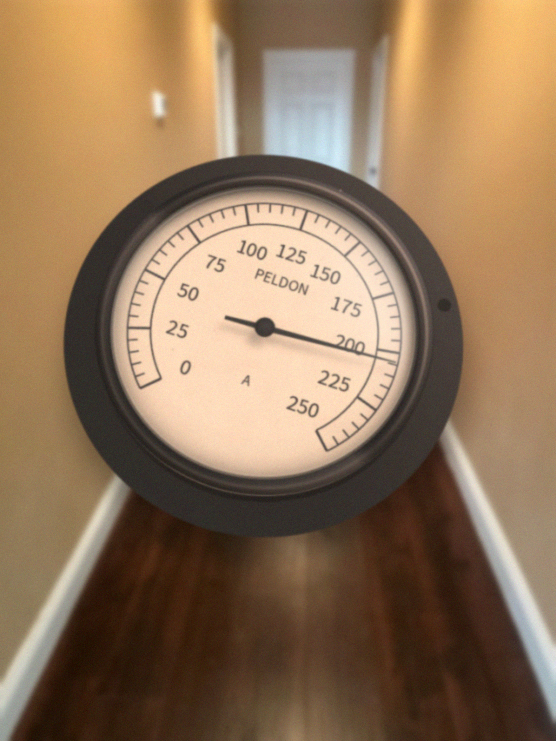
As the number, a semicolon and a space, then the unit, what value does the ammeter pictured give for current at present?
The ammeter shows 205; A
